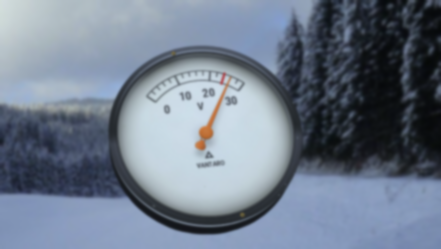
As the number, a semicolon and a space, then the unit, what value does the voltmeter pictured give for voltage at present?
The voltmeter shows 26; V
